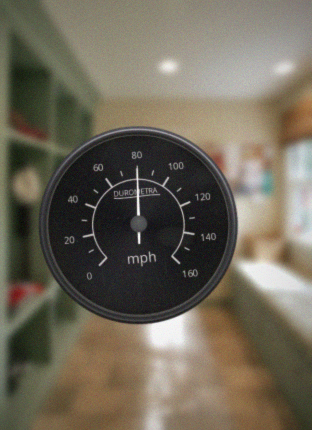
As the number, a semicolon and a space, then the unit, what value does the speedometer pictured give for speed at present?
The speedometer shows 80; mph
